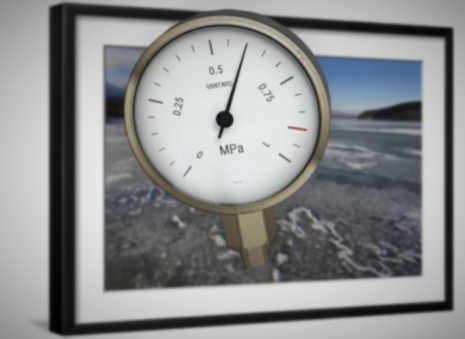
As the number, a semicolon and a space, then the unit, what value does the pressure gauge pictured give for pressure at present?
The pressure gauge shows 0.6; MPa
